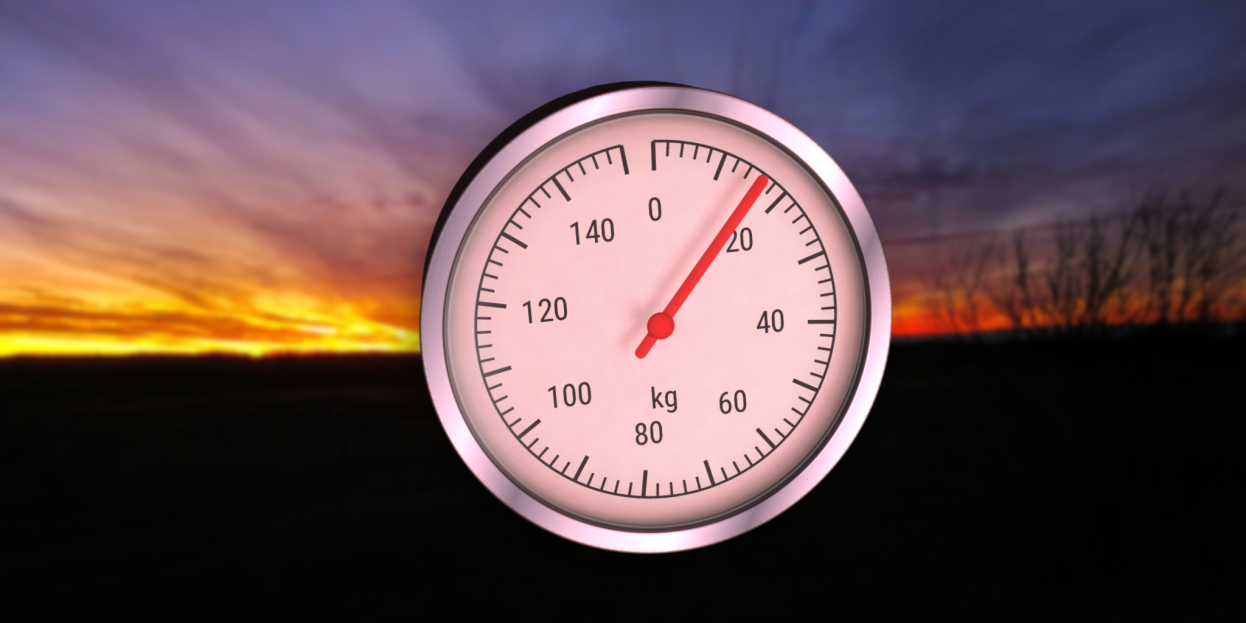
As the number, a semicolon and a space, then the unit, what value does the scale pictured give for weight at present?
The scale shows 16; kg
